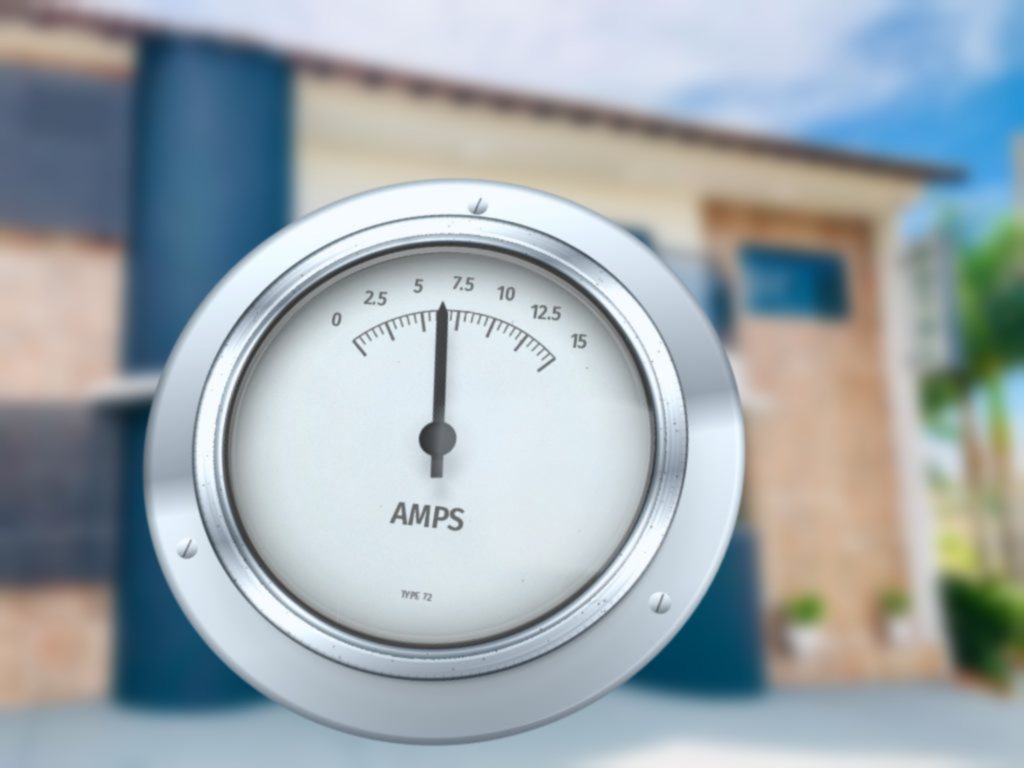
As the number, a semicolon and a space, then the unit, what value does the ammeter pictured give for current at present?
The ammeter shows 6.5; A
